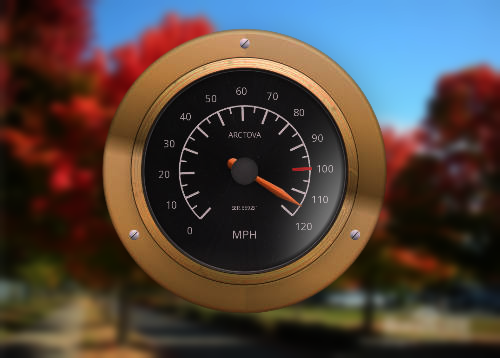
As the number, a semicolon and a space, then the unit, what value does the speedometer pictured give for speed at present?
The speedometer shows 115; mph
